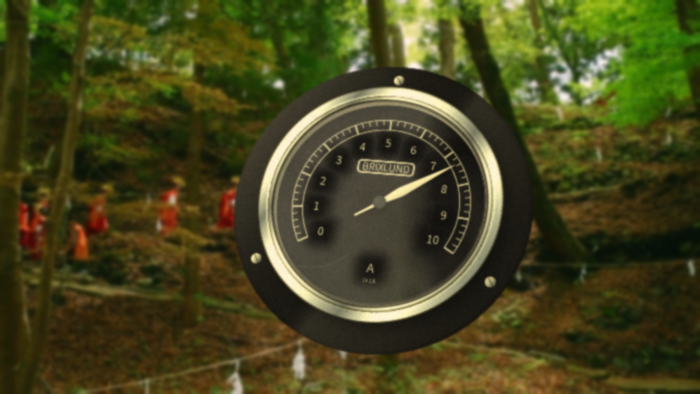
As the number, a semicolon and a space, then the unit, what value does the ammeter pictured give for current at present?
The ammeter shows 7.4; A
